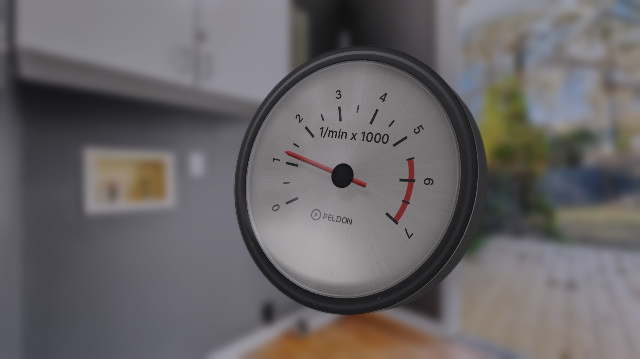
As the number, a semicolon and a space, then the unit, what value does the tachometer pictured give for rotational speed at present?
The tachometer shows 1250; rpm
